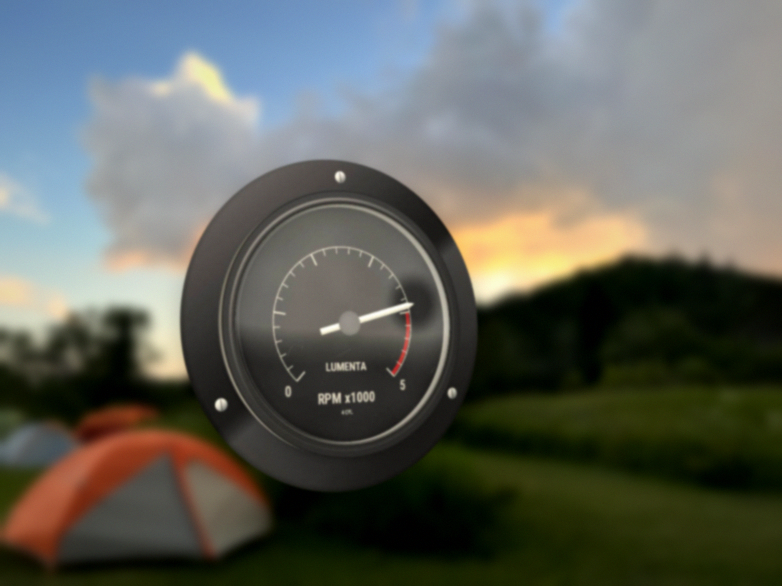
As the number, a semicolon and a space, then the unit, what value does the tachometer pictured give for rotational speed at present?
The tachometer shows 3900; rpm
